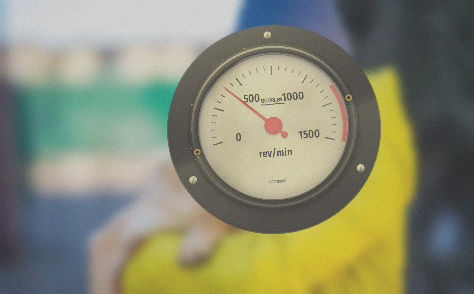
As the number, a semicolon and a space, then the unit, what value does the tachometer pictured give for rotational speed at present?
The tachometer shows 400; rpm
